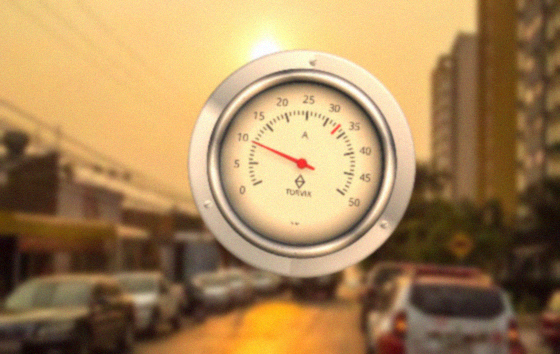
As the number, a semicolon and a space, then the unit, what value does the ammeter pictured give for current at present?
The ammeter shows 10; A
